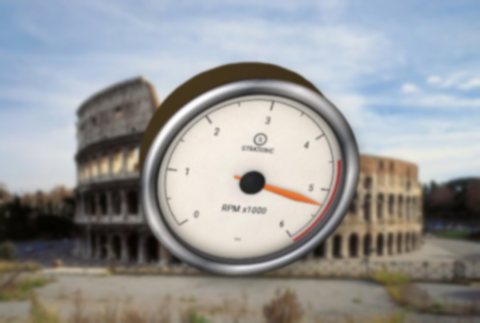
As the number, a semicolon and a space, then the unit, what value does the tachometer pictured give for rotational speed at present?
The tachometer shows 5250; rpm
